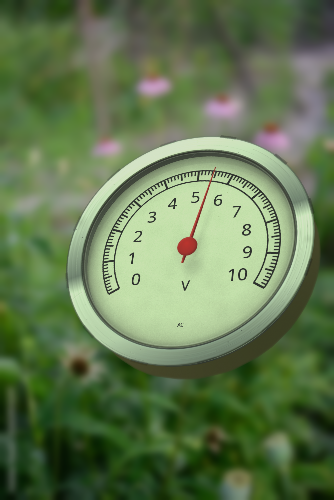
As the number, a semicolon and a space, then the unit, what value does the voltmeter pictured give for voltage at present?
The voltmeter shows 5.5; V
